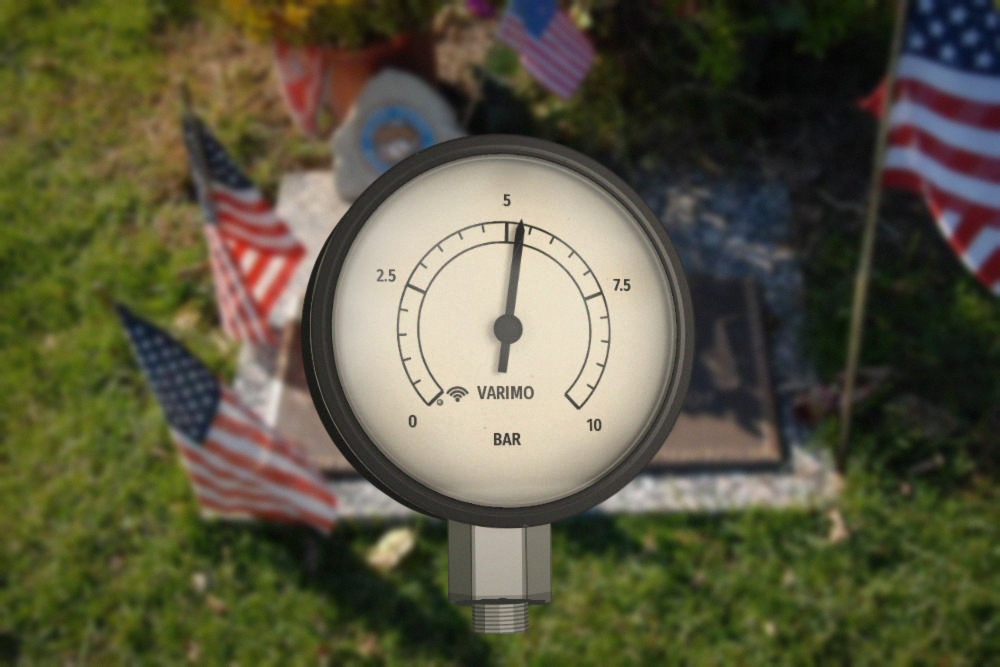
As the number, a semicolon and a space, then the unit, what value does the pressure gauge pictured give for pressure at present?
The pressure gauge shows 5.25; bar
